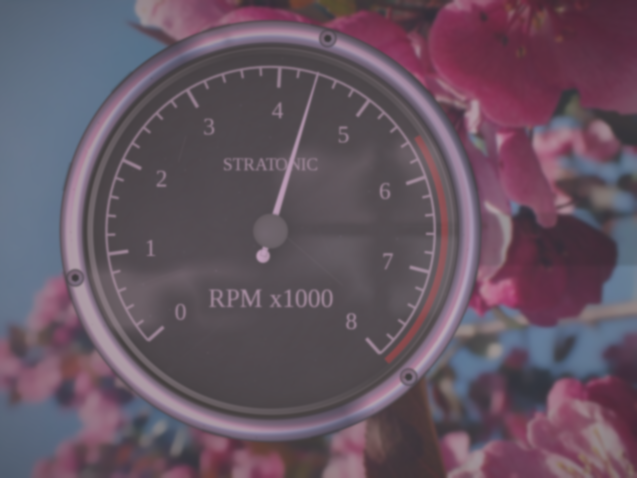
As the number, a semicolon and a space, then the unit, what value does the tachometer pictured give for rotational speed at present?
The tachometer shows 4400; rpm
